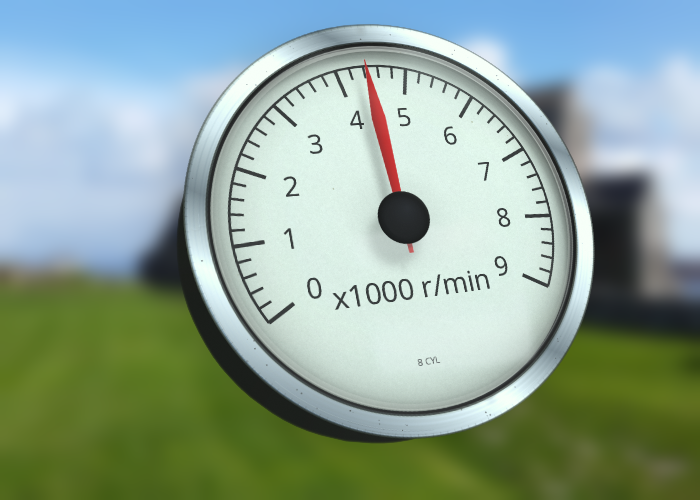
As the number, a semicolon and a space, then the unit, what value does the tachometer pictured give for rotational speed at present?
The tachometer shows 4400; rpm
